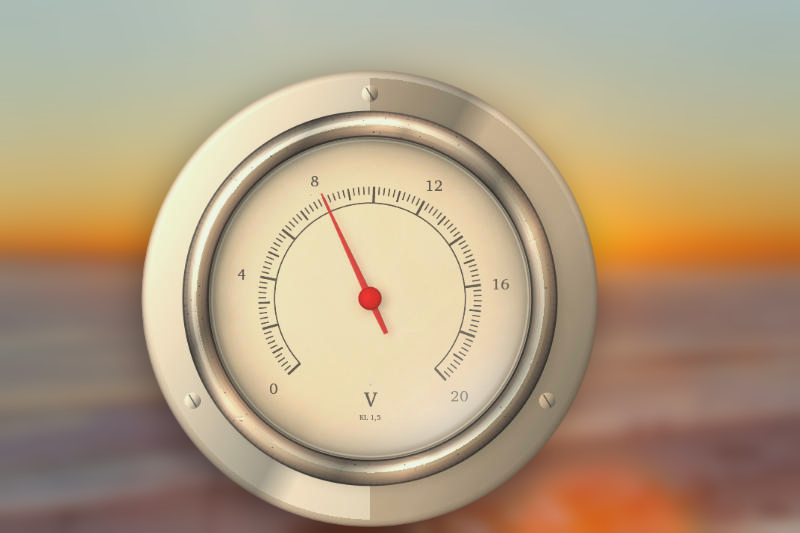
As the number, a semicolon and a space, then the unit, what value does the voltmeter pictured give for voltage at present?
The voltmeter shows 8; V
